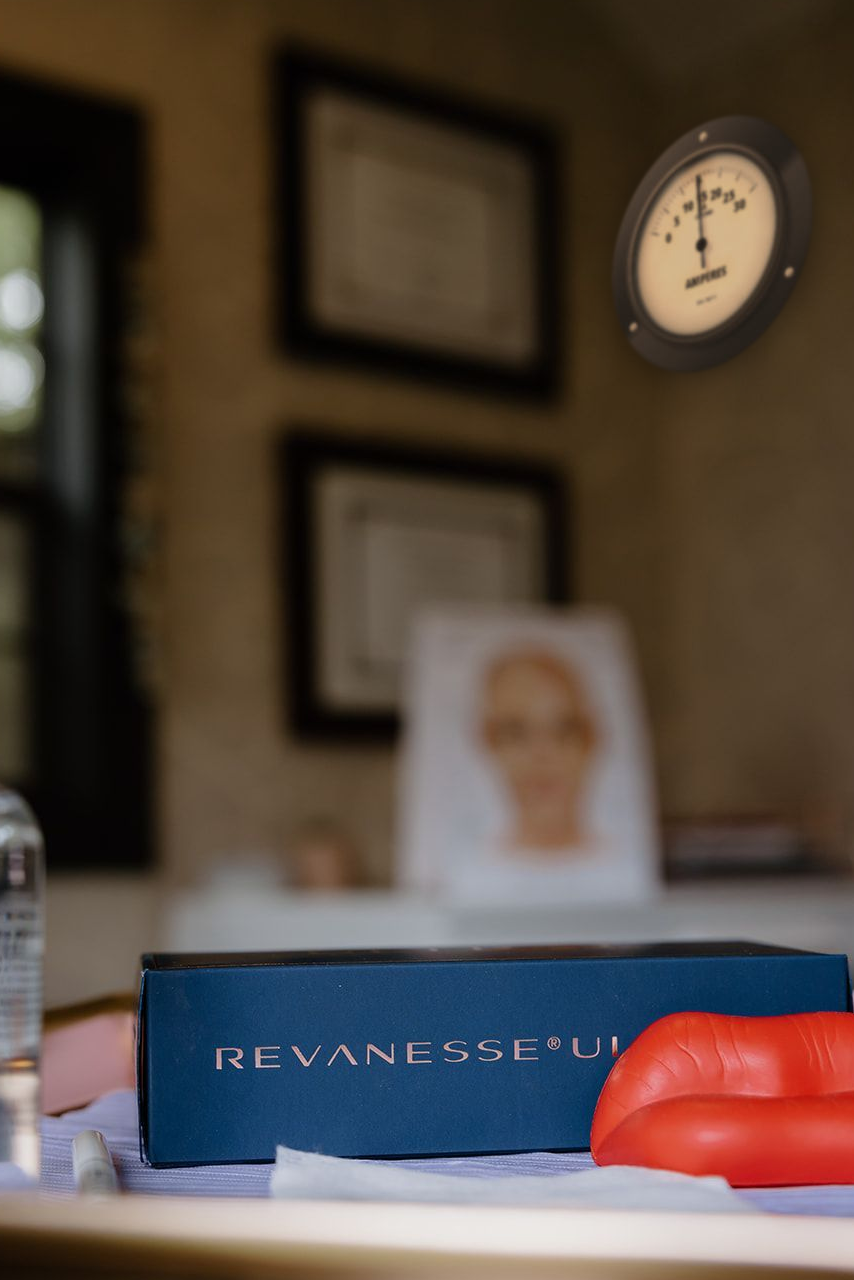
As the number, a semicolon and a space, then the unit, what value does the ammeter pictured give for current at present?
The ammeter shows 15; A
